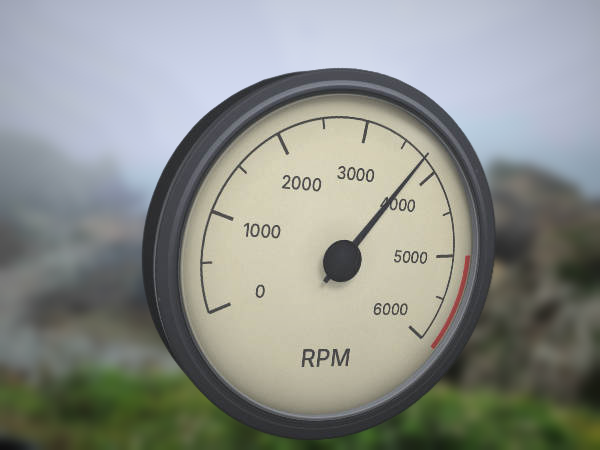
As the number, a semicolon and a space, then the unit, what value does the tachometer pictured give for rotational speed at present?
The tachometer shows 3750; rpm
